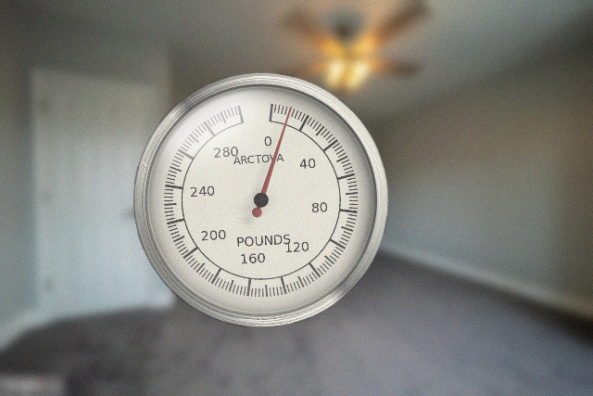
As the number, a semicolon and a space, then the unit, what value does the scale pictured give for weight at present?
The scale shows 10; lb
